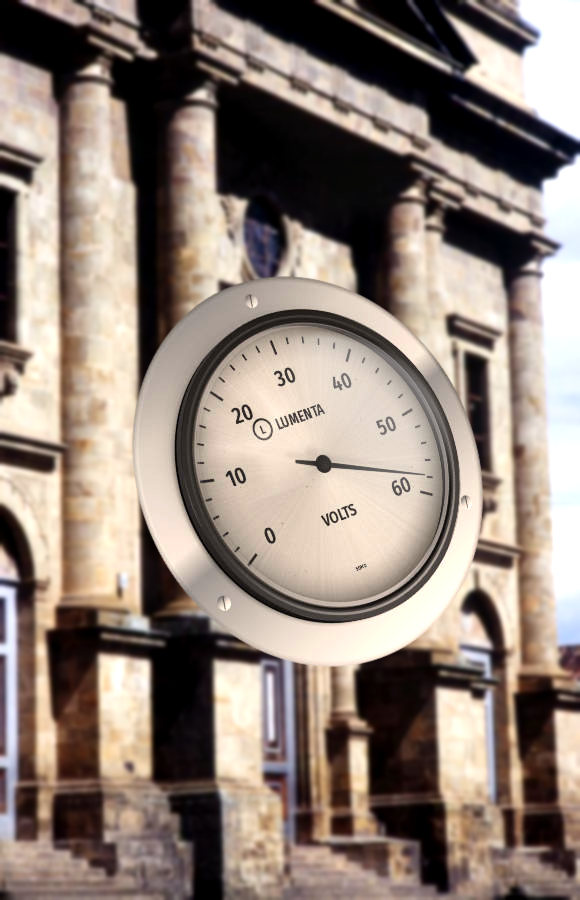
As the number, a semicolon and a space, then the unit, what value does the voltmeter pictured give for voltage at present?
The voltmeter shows 58; V
